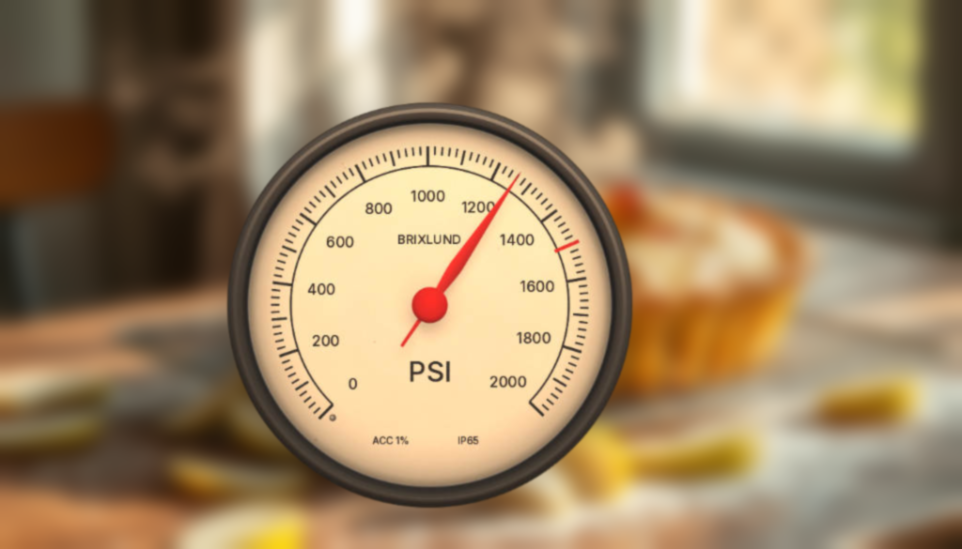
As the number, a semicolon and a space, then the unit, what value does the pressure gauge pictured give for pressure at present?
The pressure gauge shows 1260; psi
